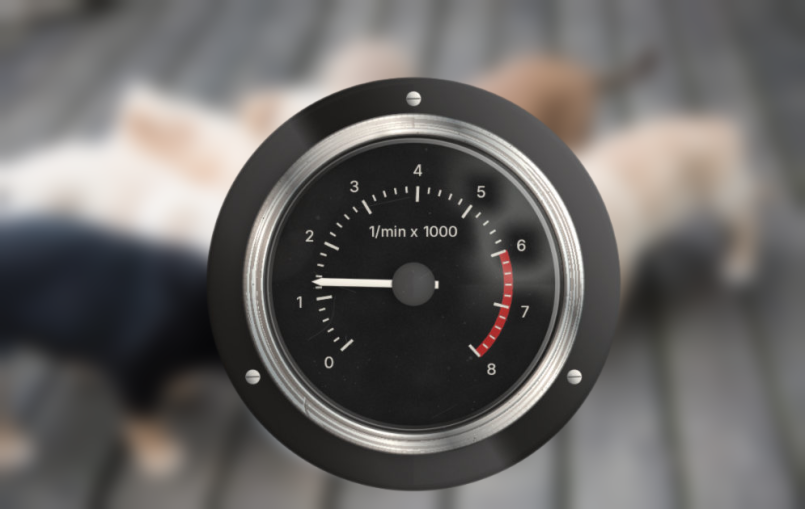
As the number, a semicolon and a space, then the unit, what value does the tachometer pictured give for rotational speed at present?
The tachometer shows 1300; rpm
